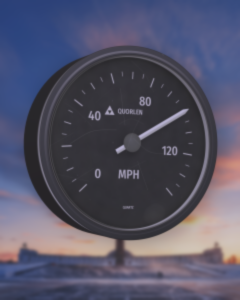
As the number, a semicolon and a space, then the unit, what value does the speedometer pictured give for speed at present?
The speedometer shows 100; mph
